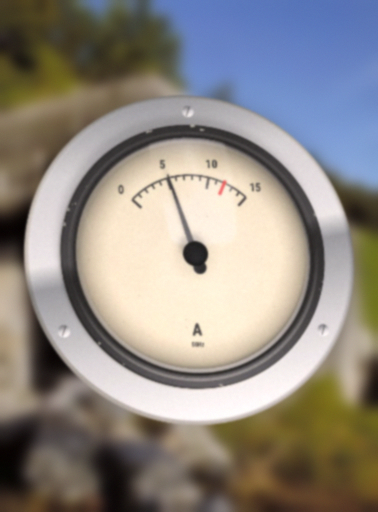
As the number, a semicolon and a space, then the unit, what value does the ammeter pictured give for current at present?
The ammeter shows 5; A
